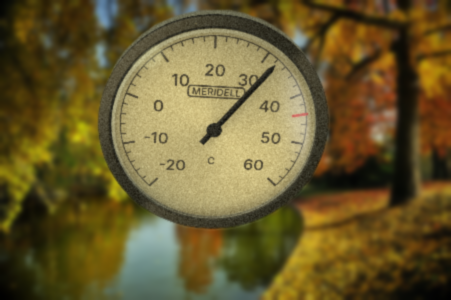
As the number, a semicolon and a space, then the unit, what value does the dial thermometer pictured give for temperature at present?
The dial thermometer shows 32; °C
